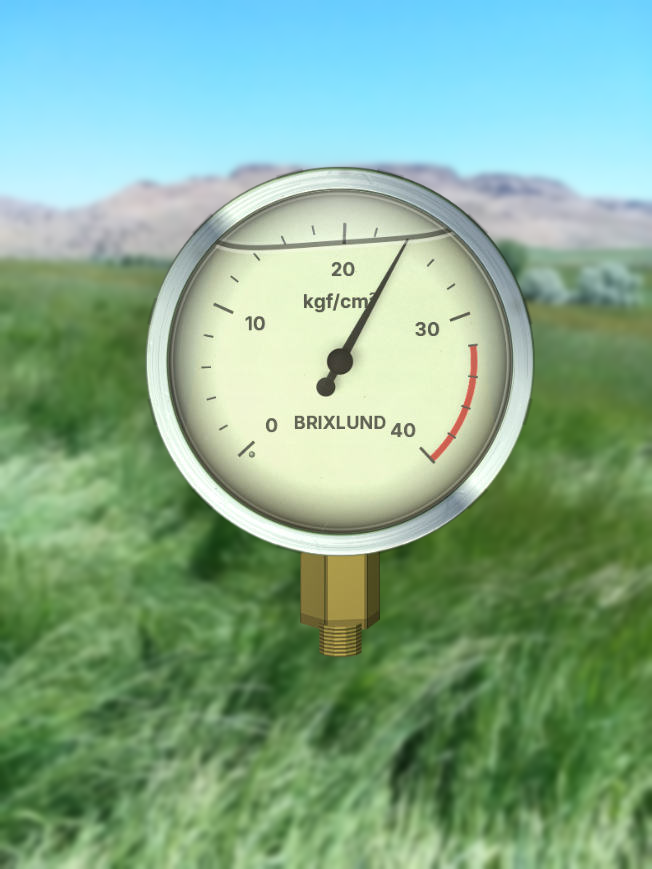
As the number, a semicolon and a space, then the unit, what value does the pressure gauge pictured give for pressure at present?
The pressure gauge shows 24; kg/cm²
